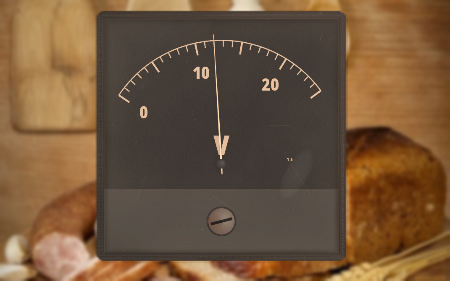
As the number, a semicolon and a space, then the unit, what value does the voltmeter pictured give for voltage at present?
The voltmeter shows 12; V
